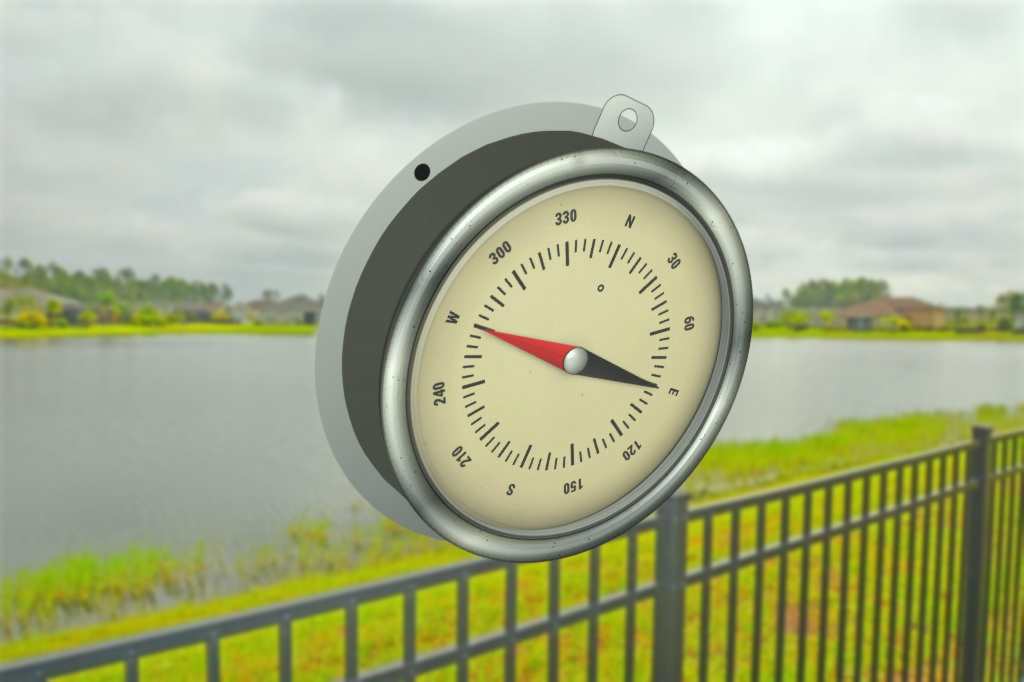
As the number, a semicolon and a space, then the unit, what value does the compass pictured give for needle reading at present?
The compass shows 270; °
